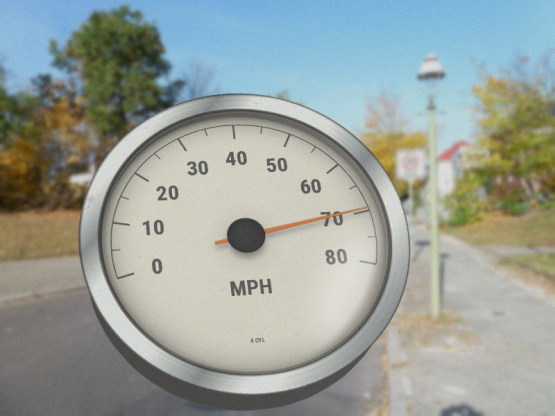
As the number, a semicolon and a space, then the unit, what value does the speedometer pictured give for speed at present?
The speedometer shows 70; mph
